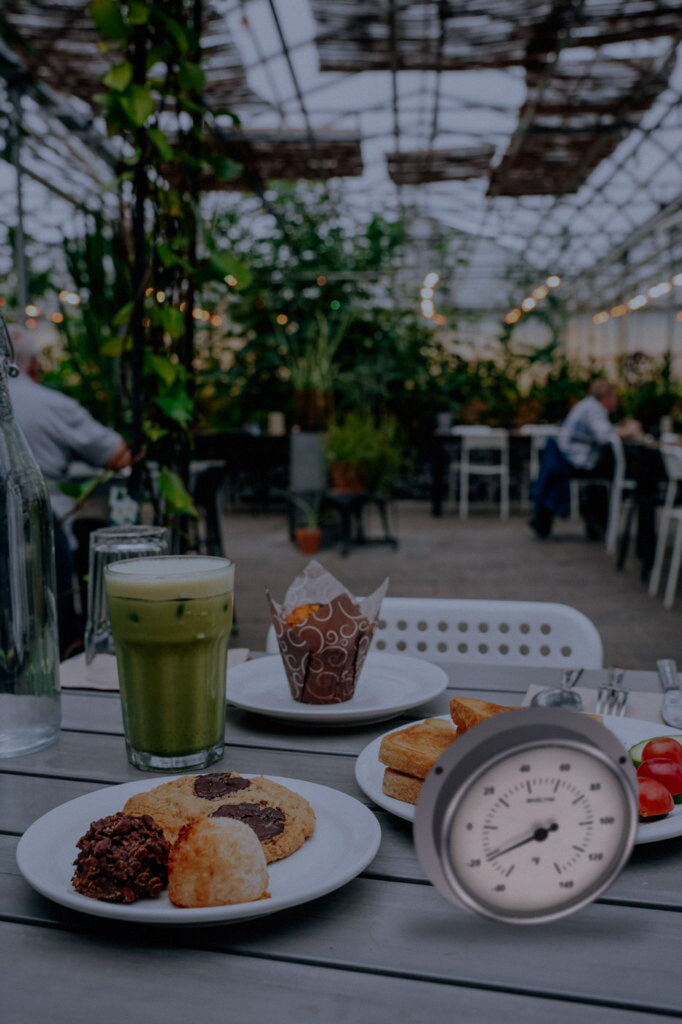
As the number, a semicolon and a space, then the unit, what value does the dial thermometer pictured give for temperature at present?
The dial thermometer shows -20; °F
